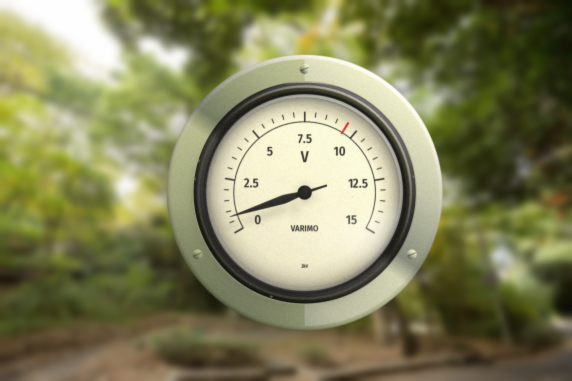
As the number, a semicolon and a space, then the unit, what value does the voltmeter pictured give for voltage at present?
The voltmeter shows 0.75; V
